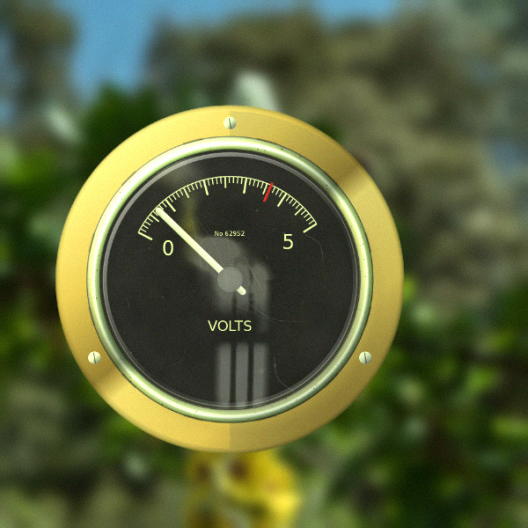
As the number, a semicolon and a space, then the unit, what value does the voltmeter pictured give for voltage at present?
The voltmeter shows 0.7; V
